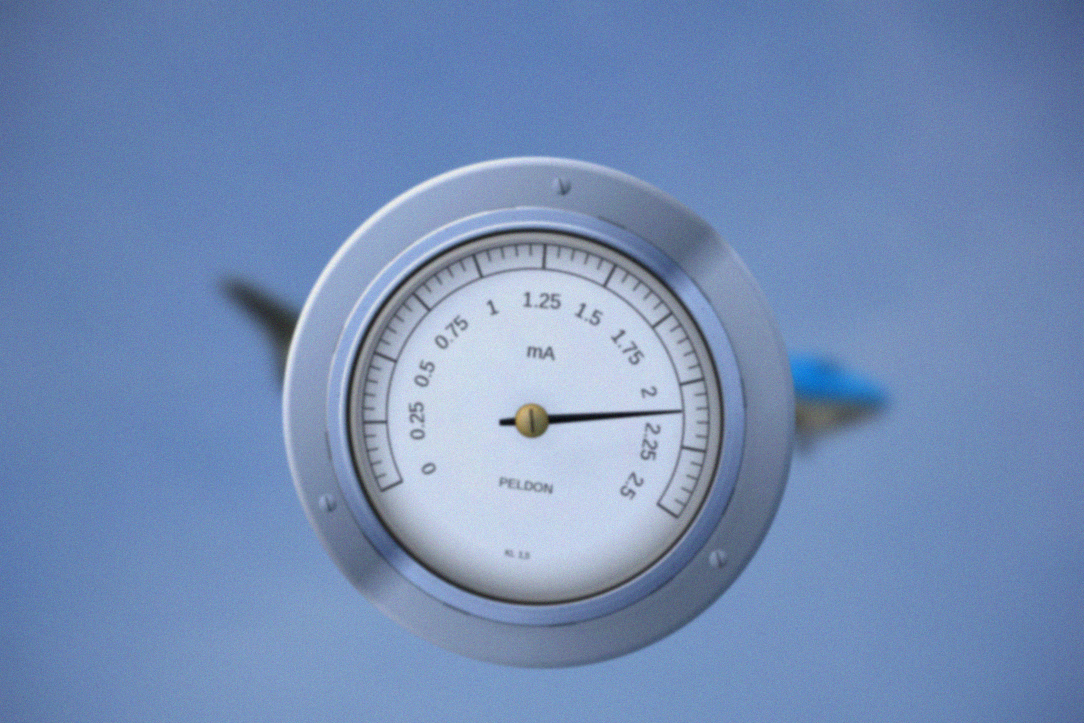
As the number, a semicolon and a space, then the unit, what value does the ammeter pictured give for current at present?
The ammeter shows 2.1; mA
